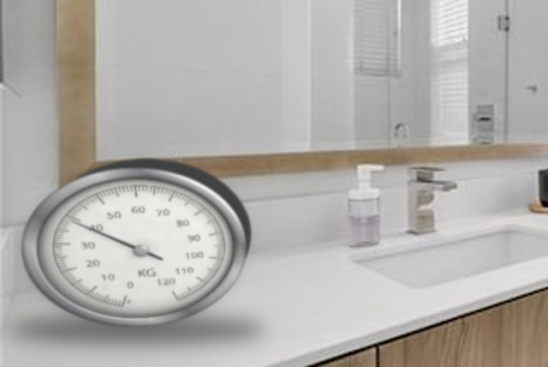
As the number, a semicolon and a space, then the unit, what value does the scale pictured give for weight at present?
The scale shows 40; kg
